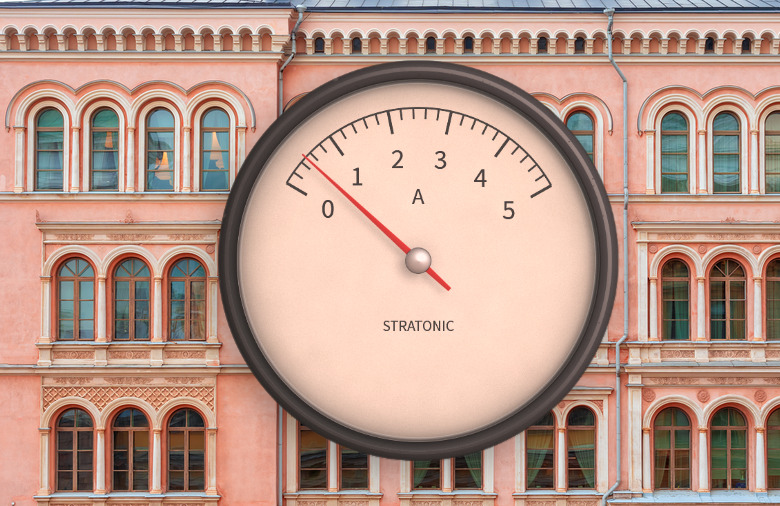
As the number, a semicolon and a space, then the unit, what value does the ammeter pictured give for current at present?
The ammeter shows 0.5; A
